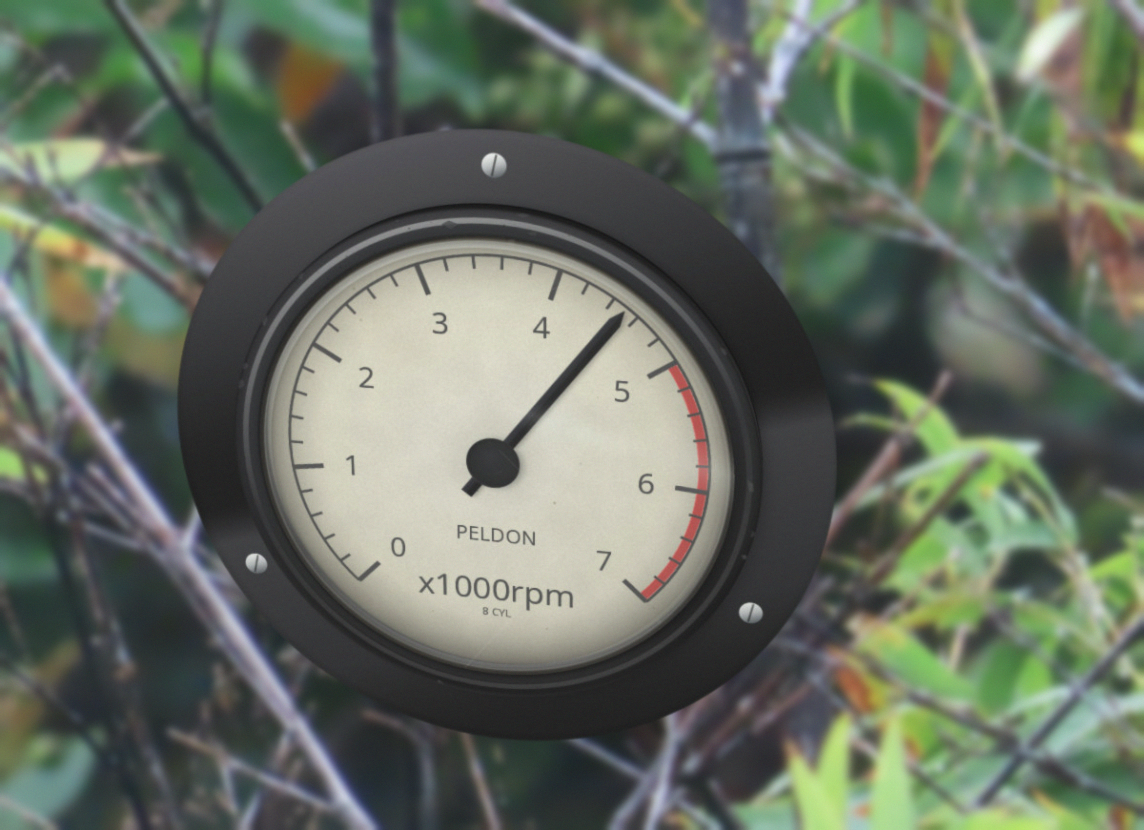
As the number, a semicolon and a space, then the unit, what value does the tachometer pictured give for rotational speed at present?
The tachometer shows 4500; rpm
